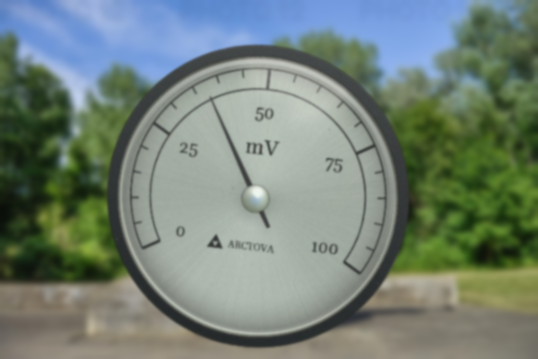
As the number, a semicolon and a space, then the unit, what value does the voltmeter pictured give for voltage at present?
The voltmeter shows 37.5; mV
